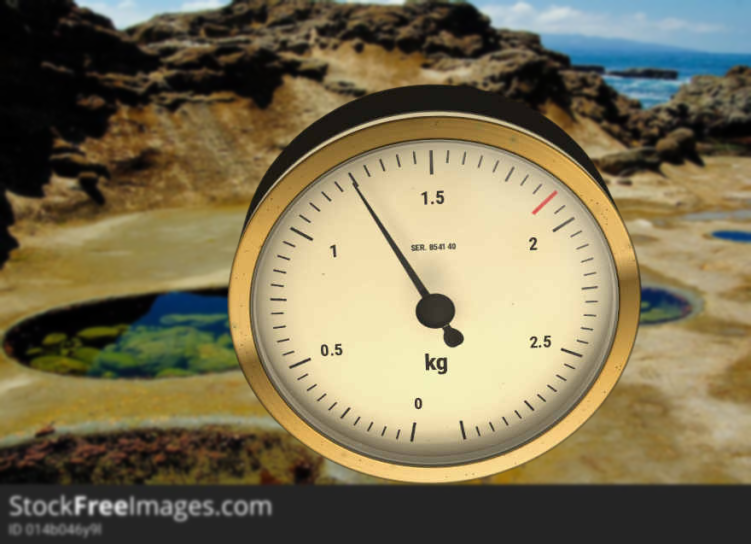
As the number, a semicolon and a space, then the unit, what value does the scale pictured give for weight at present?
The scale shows 1.25; kg
